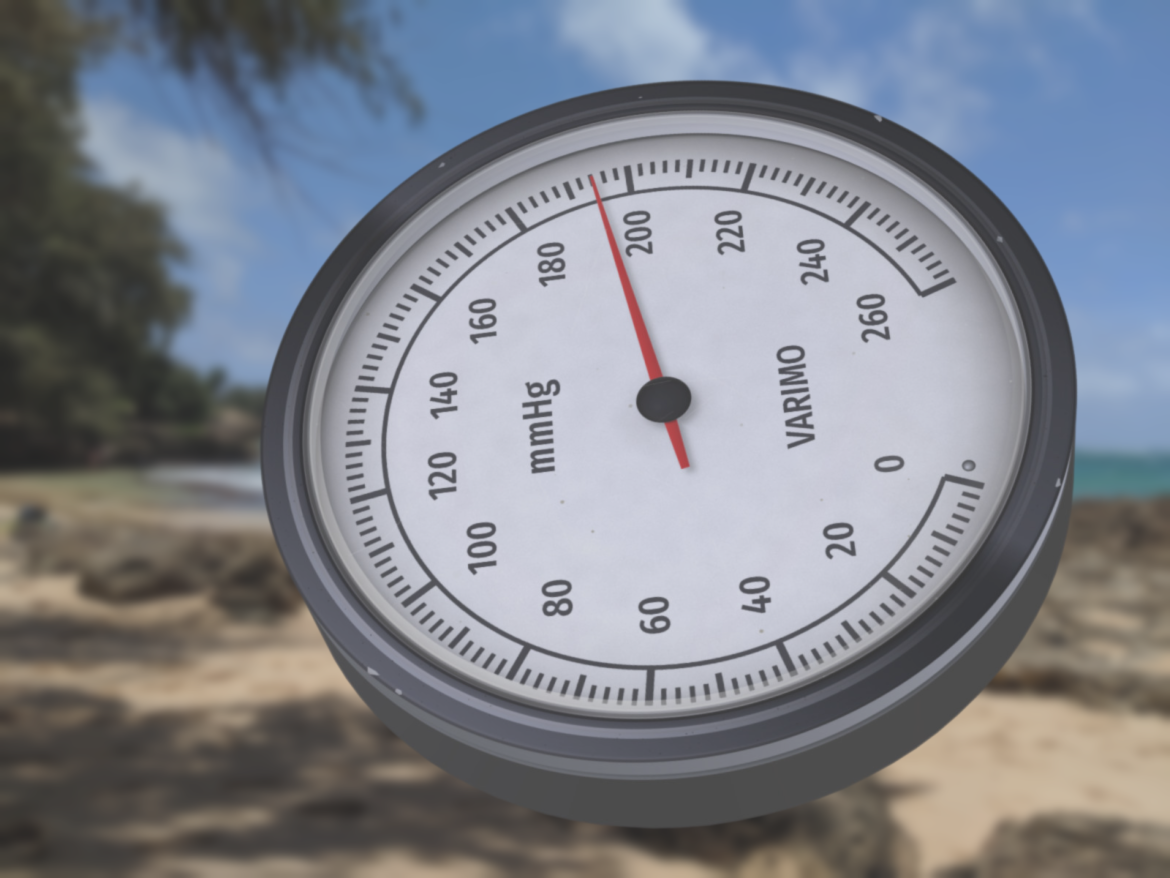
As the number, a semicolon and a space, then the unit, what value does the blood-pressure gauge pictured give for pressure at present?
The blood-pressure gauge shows 194; mmHg
